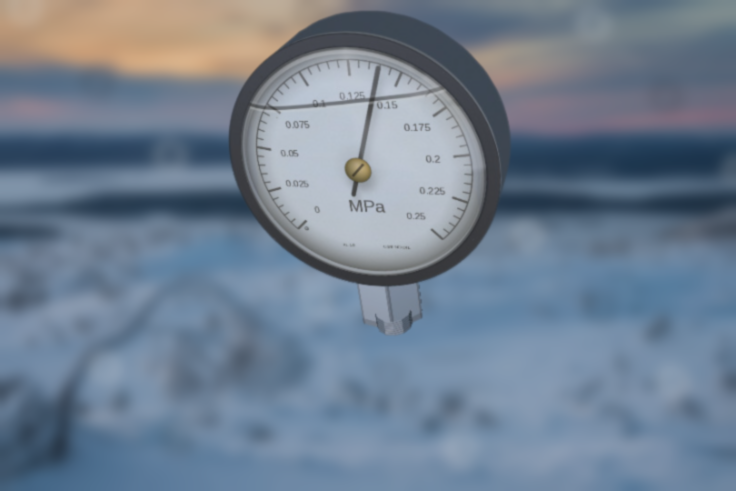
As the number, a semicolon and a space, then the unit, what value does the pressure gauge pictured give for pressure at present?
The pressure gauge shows 0.14; MPa
